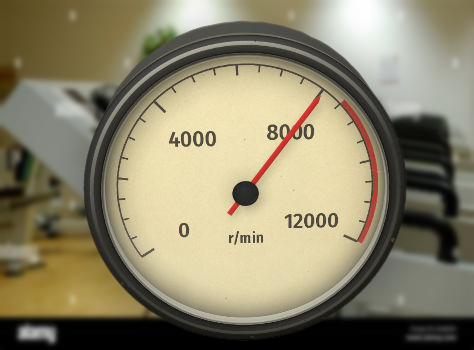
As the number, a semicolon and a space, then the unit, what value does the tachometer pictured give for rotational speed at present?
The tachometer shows 8000; rpm
